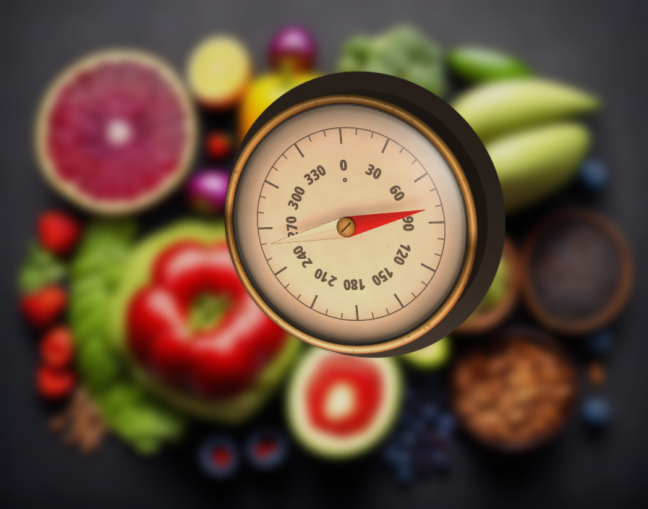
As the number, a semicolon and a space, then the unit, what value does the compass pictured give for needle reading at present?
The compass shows 80; °
